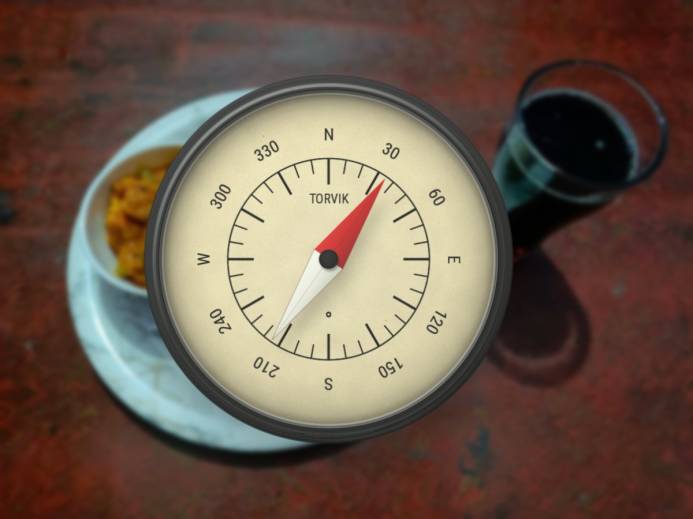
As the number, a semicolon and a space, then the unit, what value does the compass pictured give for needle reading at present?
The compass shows 35; °
